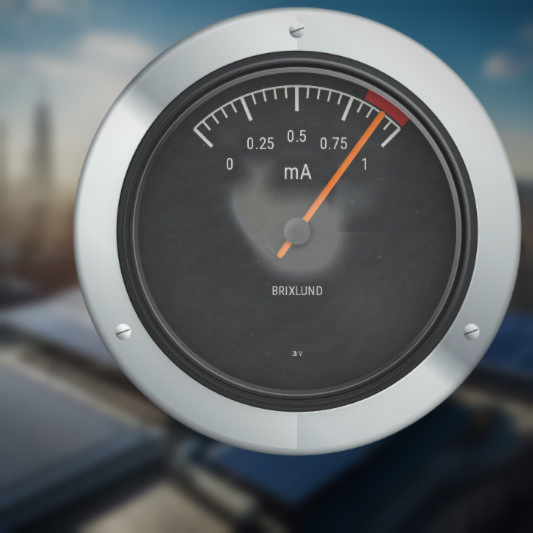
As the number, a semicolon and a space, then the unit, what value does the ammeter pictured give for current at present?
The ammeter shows 0.9; mA
